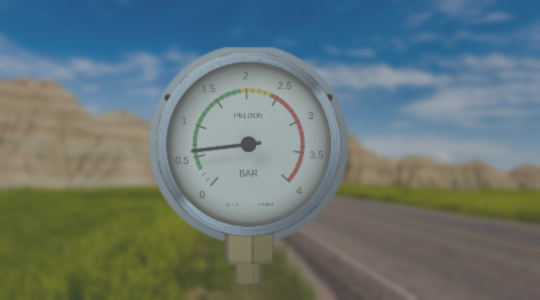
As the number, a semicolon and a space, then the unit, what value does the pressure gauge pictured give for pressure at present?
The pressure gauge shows 0.6; bar
